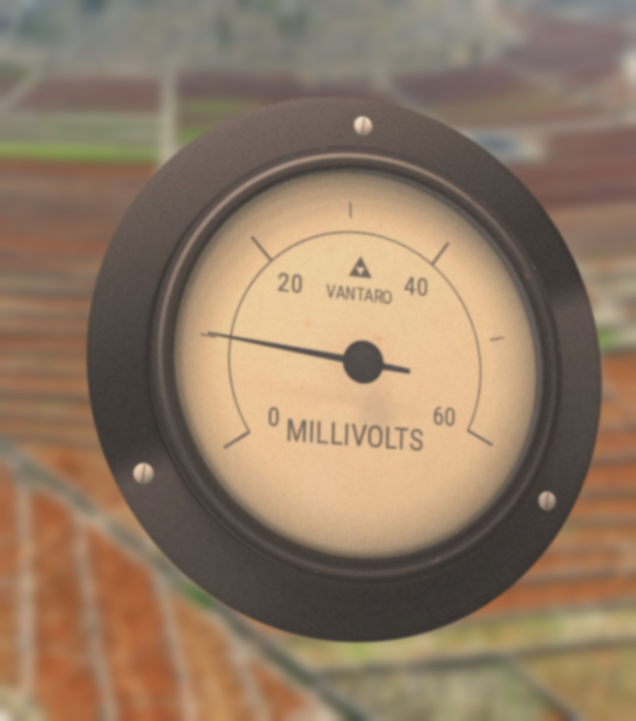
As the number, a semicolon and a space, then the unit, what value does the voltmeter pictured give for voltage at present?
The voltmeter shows 10; mV
